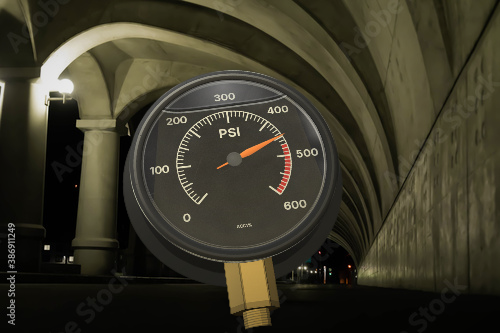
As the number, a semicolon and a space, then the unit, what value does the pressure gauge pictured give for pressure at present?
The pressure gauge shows 450; psi
